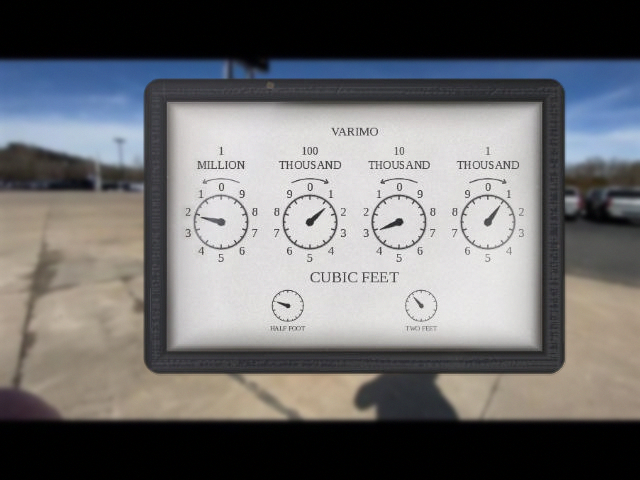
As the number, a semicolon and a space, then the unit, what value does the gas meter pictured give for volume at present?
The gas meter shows 213100; ft³
